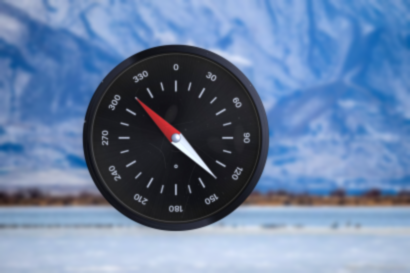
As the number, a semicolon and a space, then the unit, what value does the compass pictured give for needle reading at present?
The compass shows 315; °
